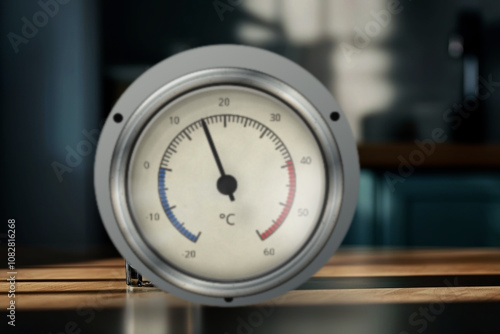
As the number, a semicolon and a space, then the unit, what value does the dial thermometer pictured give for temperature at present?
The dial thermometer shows 15; °C
